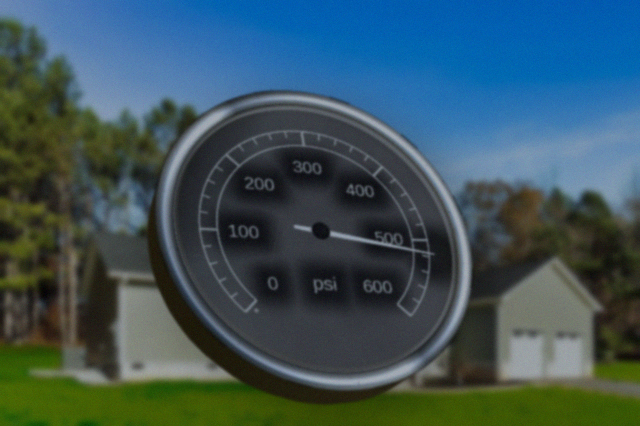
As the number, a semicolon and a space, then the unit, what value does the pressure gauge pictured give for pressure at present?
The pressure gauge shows 520; psi
